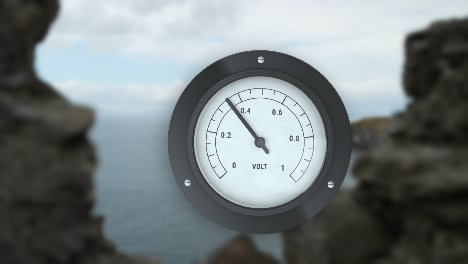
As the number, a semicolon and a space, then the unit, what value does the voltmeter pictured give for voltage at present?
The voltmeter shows 0.35; V
